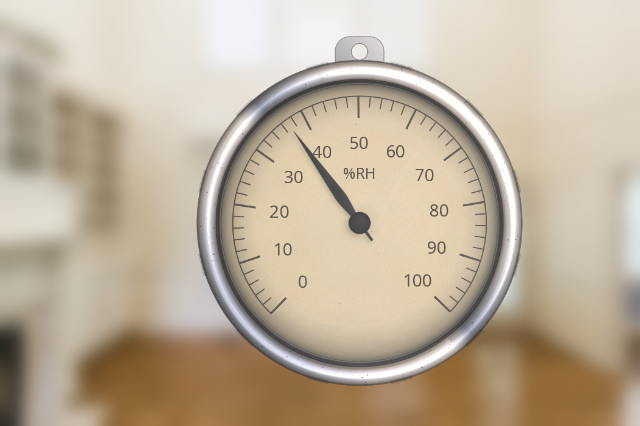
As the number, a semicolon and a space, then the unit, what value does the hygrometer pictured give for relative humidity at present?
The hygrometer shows 37; %
